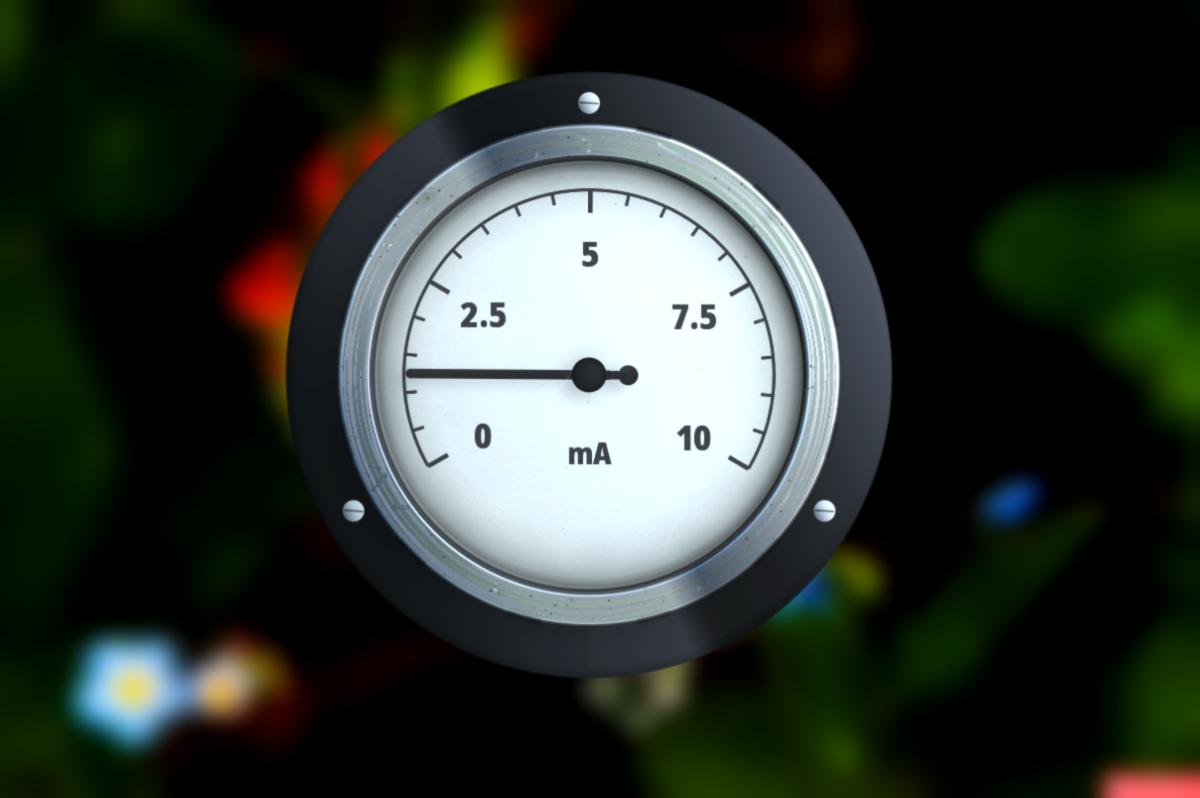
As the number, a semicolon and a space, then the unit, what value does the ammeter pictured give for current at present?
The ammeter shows 1.25; mA
